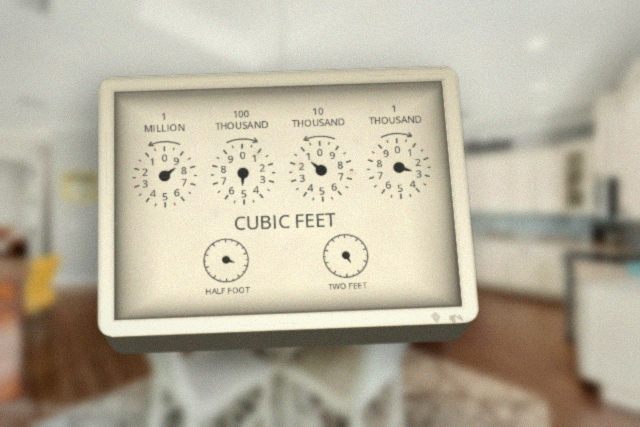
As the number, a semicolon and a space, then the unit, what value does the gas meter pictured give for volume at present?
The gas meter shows 851300; ft³
